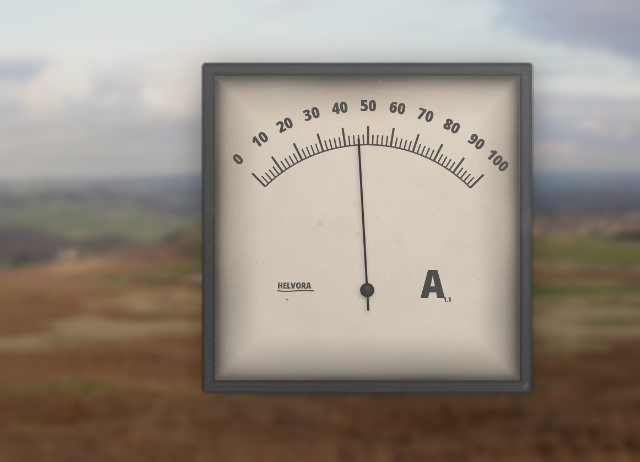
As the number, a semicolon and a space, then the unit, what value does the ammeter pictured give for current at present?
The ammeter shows 46; A
